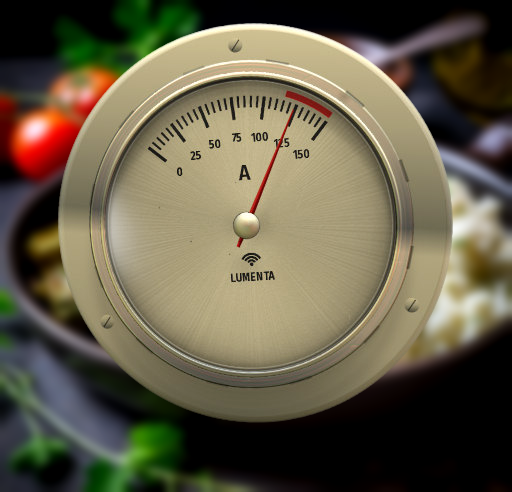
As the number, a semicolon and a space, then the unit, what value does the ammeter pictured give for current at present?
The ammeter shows 125; A
